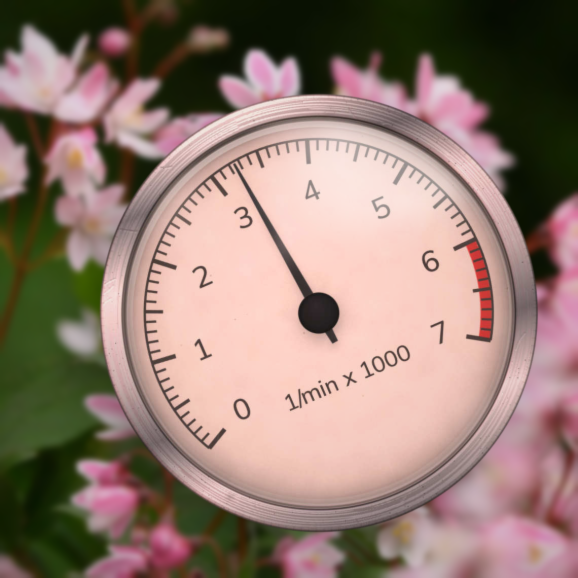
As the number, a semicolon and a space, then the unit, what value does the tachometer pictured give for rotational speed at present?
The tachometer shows 3250; rpm
